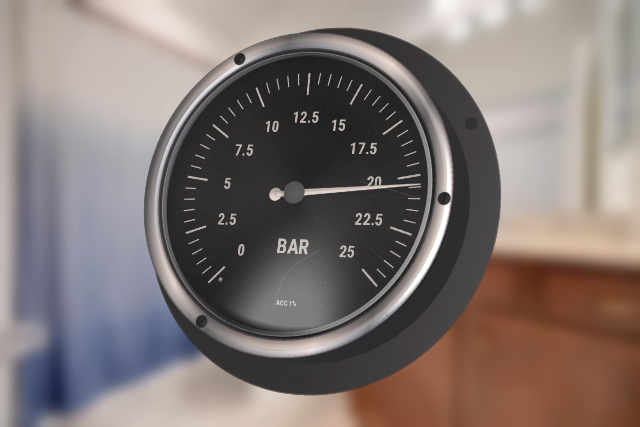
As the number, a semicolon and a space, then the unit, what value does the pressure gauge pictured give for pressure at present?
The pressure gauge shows 20.5; bar
